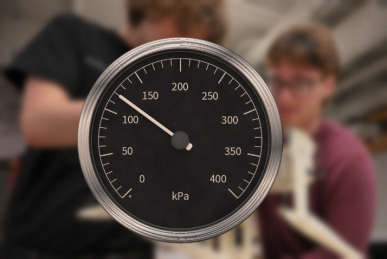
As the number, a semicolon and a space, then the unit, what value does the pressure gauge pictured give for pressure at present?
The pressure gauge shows 120; kPa
